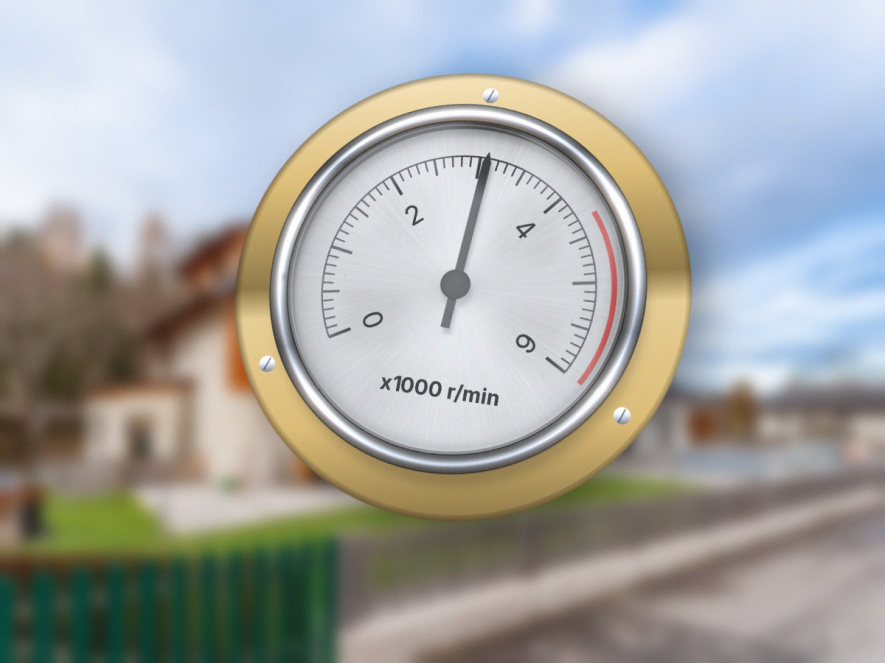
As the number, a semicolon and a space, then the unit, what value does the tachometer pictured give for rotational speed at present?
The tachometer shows 3100; rpm
